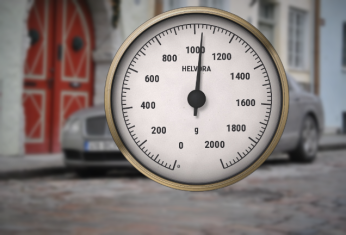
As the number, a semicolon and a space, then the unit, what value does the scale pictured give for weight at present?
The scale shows 1040; g
